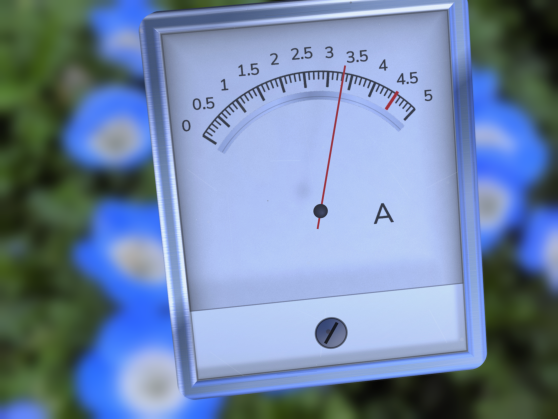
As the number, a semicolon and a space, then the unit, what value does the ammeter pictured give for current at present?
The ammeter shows 3.3; A
